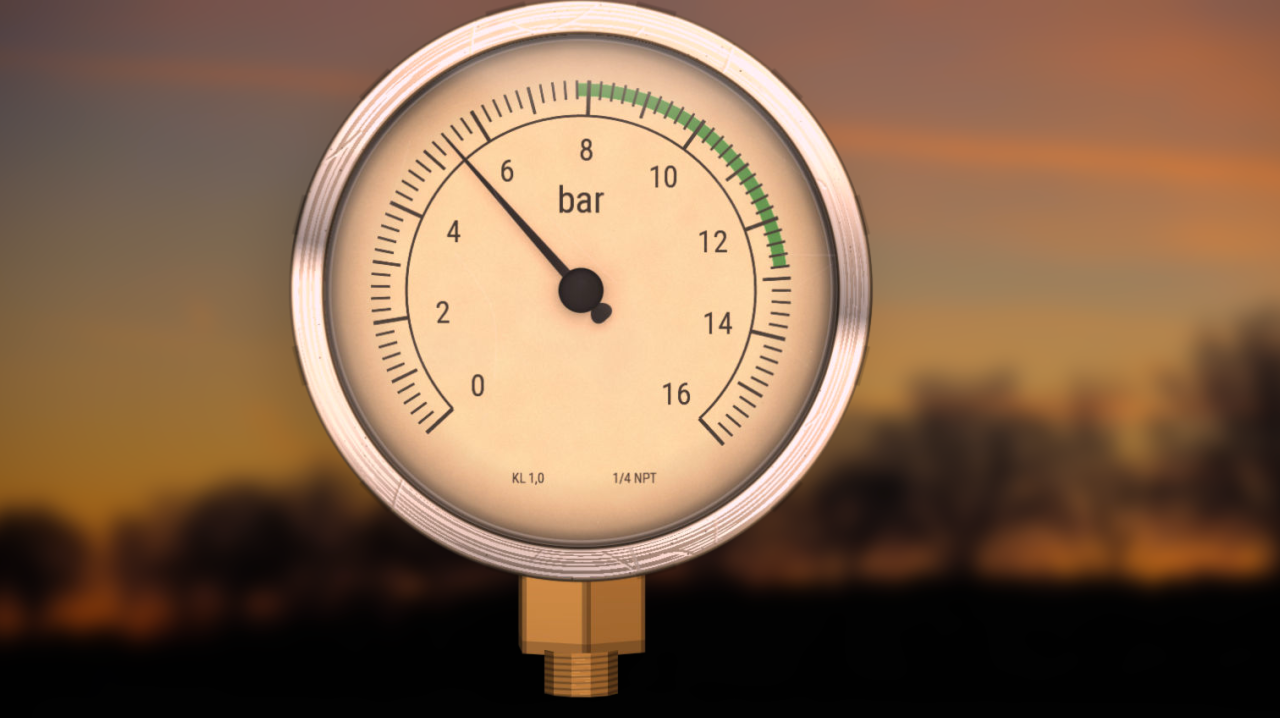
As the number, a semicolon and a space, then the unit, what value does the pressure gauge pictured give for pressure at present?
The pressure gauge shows 5.4; bar
